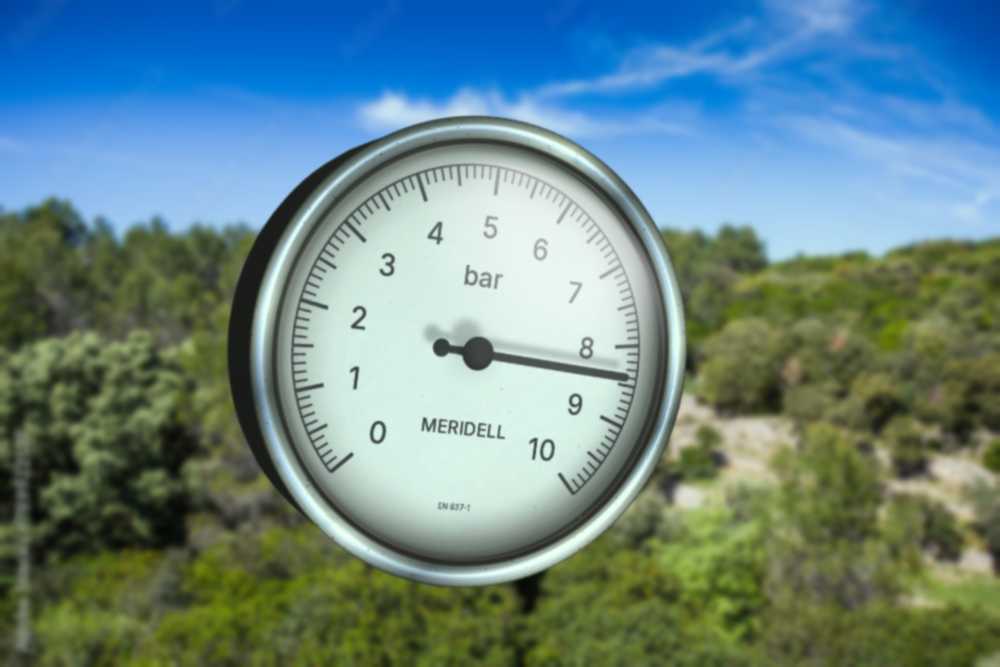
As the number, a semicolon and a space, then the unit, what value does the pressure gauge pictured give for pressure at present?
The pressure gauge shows 8.4; bar
